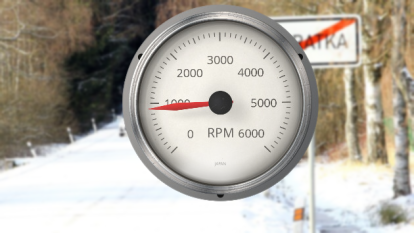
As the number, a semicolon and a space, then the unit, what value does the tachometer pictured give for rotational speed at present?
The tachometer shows 900; rpm
